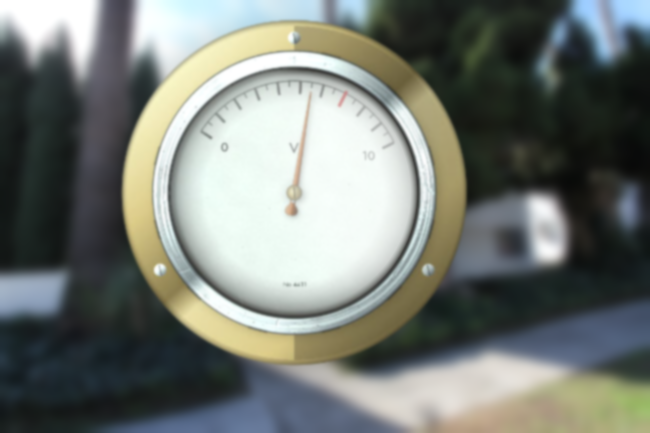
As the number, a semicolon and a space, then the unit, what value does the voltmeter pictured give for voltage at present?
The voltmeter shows 5.5; V
